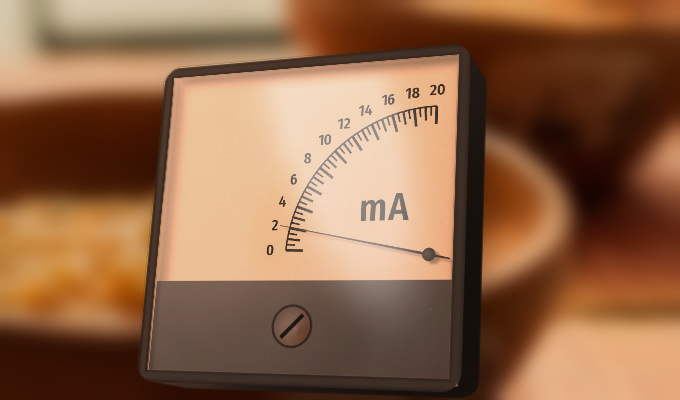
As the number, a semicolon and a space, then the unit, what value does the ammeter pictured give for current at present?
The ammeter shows 2; mA
